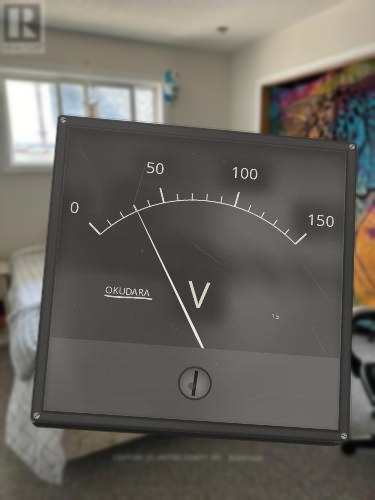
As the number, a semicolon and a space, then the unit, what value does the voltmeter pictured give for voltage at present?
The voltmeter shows 30; V
